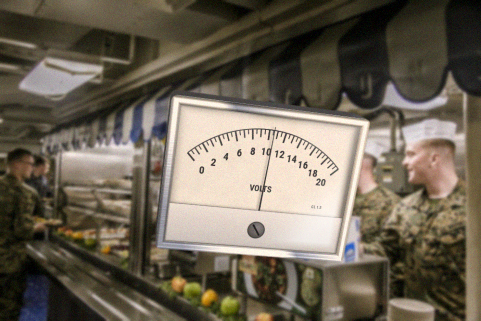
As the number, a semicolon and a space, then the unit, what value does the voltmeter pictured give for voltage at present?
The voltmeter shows 10.5; V
